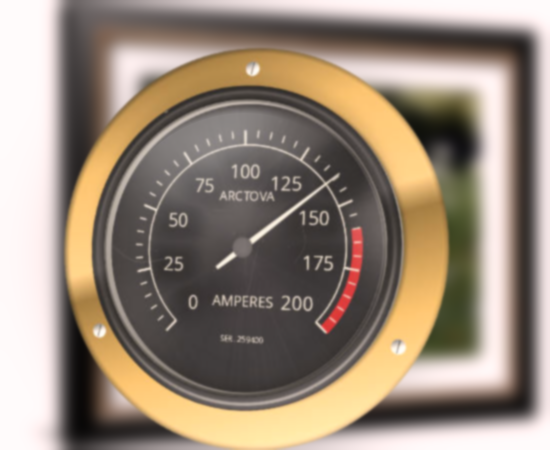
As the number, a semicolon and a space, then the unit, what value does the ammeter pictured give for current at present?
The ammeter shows 140; A
